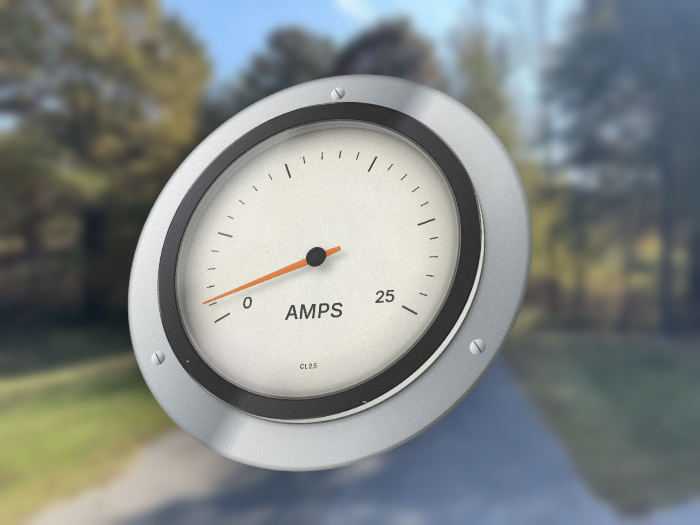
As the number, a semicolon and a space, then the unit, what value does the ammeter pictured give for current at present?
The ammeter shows 1; A
